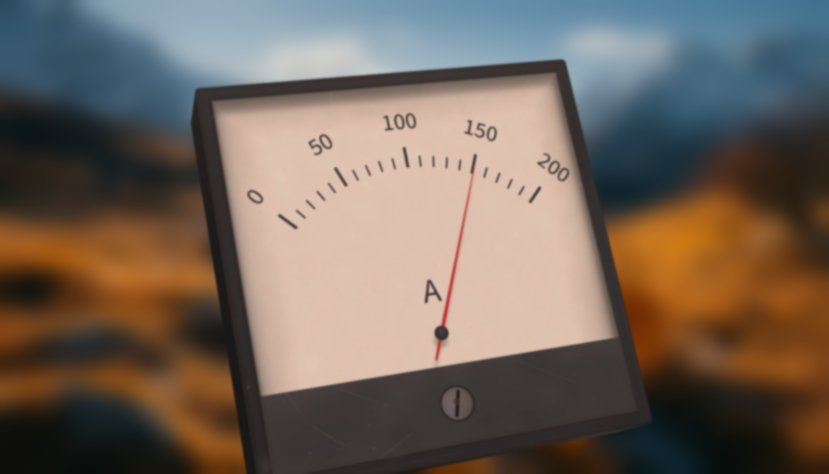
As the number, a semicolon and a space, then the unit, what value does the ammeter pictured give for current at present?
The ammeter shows 150; A
